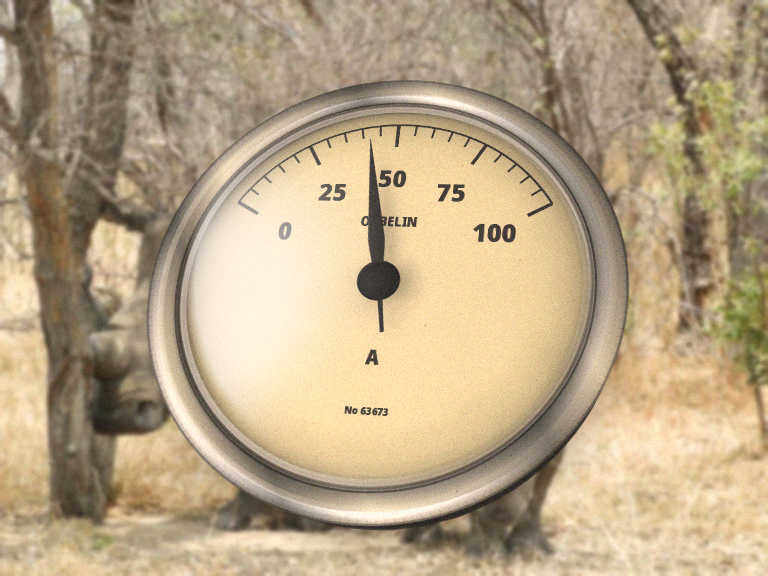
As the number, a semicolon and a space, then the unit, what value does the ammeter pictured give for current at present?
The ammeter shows 42.5; A
